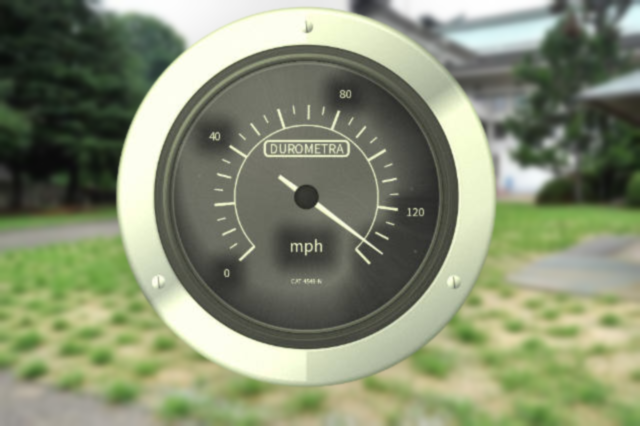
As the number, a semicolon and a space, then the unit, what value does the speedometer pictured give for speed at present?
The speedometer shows 135; mph
